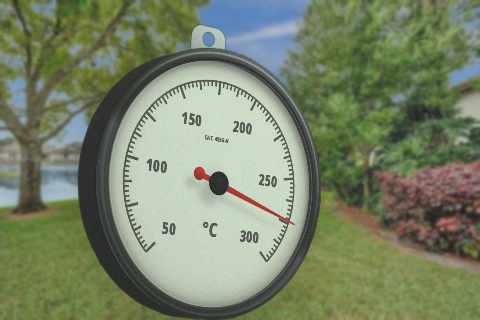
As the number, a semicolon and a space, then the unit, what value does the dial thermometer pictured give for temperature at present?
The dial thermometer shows 275; °C
